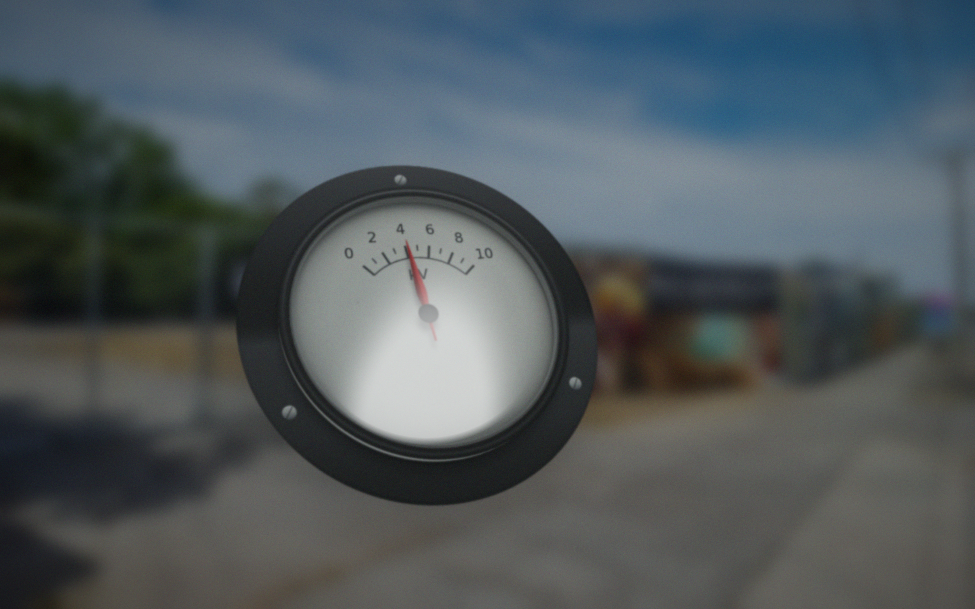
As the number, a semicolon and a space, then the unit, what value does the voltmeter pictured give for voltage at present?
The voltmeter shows 4; kV
